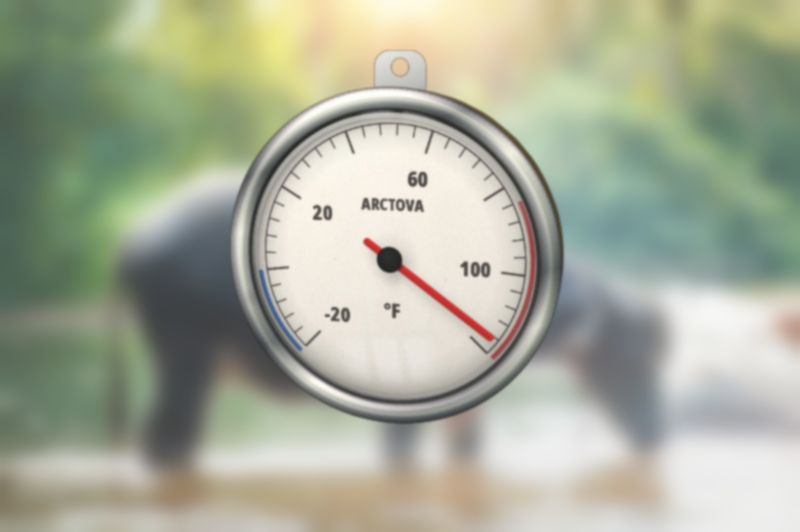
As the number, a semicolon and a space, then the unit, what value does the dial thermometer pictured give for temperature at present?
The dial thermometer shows 116; °F
